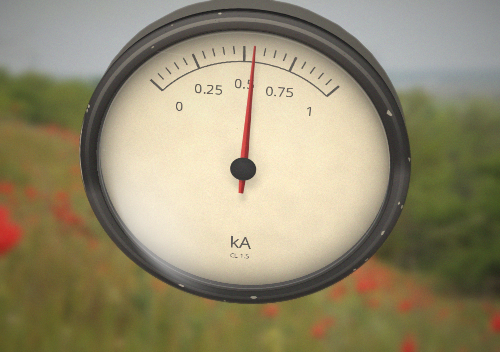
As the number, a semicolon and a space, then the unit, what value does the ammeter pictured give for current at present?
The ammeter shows 0.55; kA
